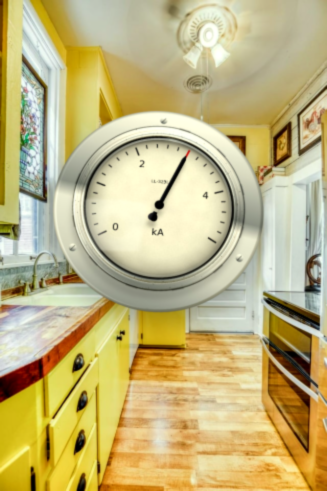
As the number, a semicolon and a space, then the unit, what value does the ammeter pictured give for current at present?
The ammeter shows 3; kA
